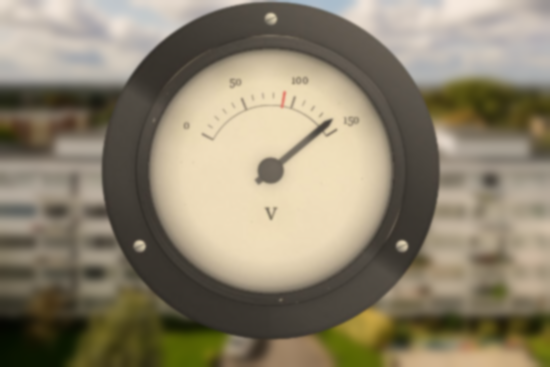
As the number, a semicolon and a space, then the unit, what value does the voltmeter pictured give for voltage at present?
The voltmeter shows 140; V
